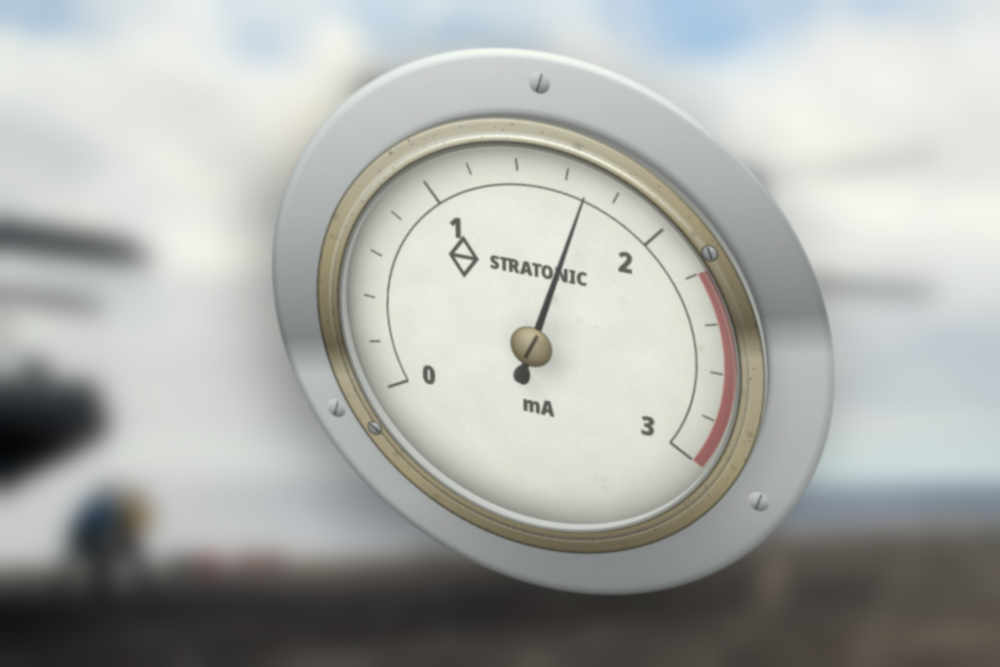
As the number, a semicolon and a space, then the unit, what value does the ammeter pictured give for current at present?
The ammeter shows 1.7; mA
